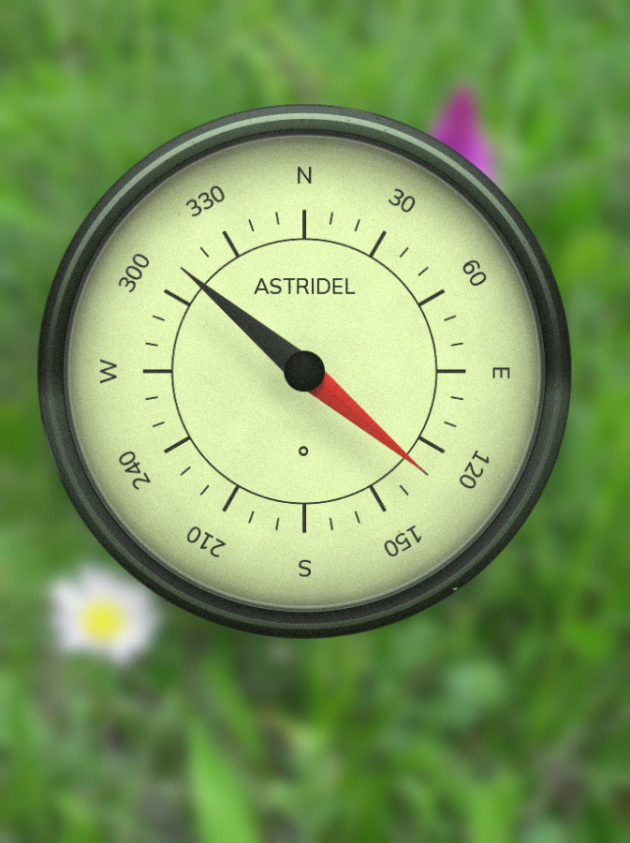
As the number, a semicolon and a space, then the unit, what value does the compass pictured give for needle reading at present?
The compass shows 130; °
